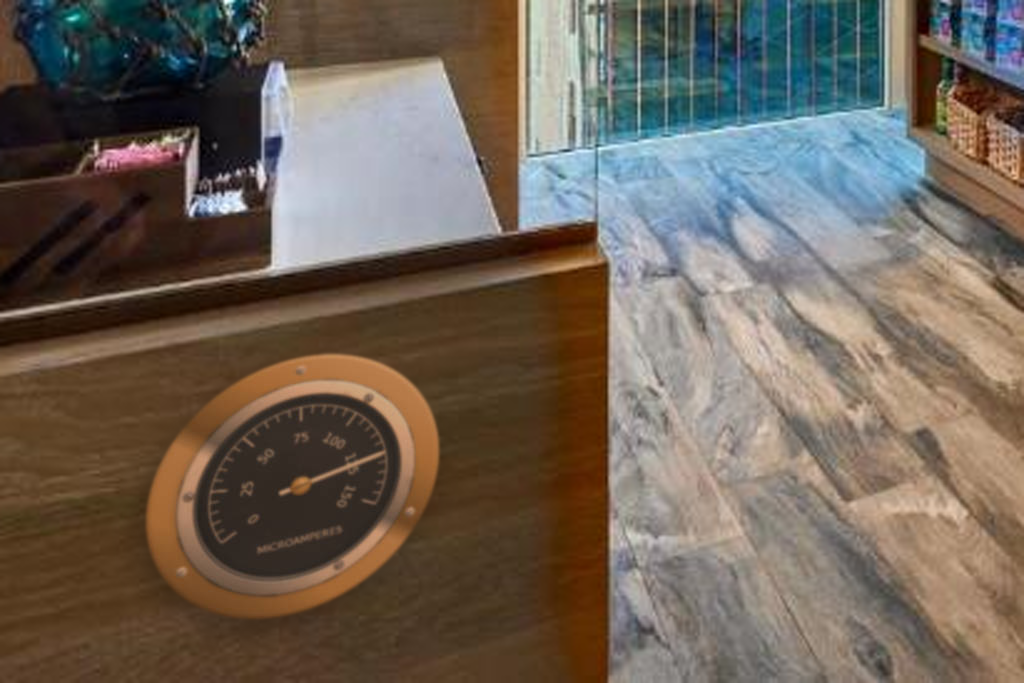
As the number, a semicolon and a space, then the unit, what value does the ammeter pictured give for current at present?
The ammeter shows 125; µA
